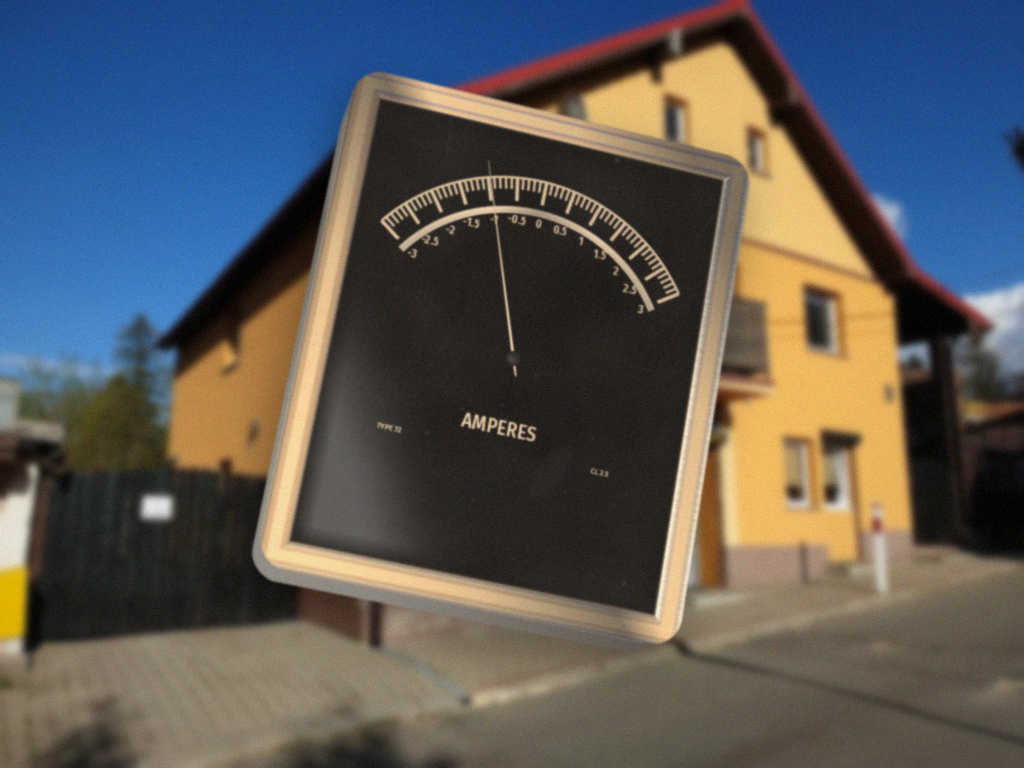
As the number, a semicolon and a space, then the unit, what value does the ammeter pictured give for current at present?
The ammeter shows -1; A
